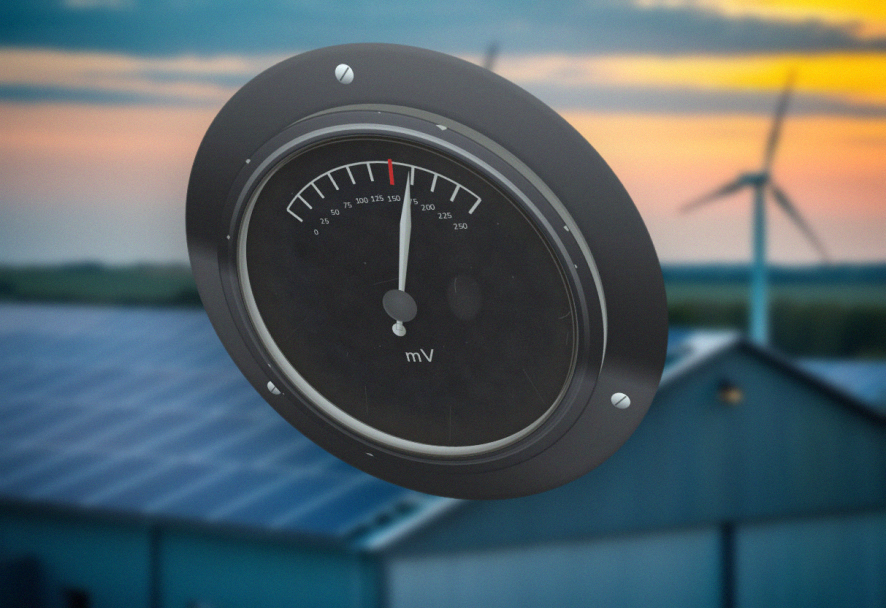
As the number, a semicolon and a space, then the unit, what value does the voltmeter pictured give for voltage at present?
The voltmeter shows 175; mV
